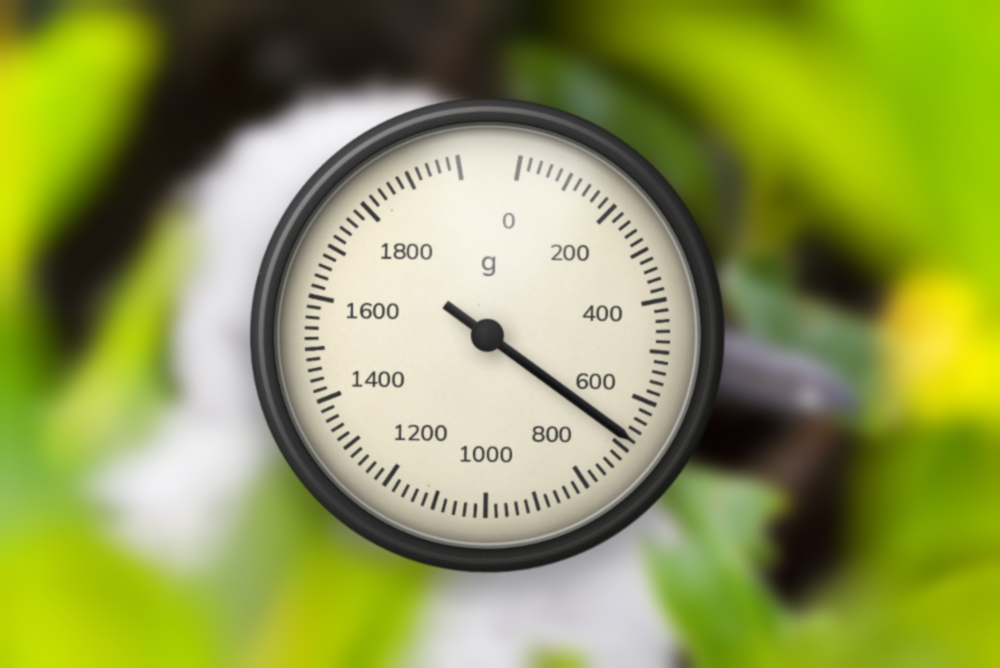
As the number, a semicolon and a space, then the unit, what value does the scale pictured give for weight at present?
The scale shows 680; g
